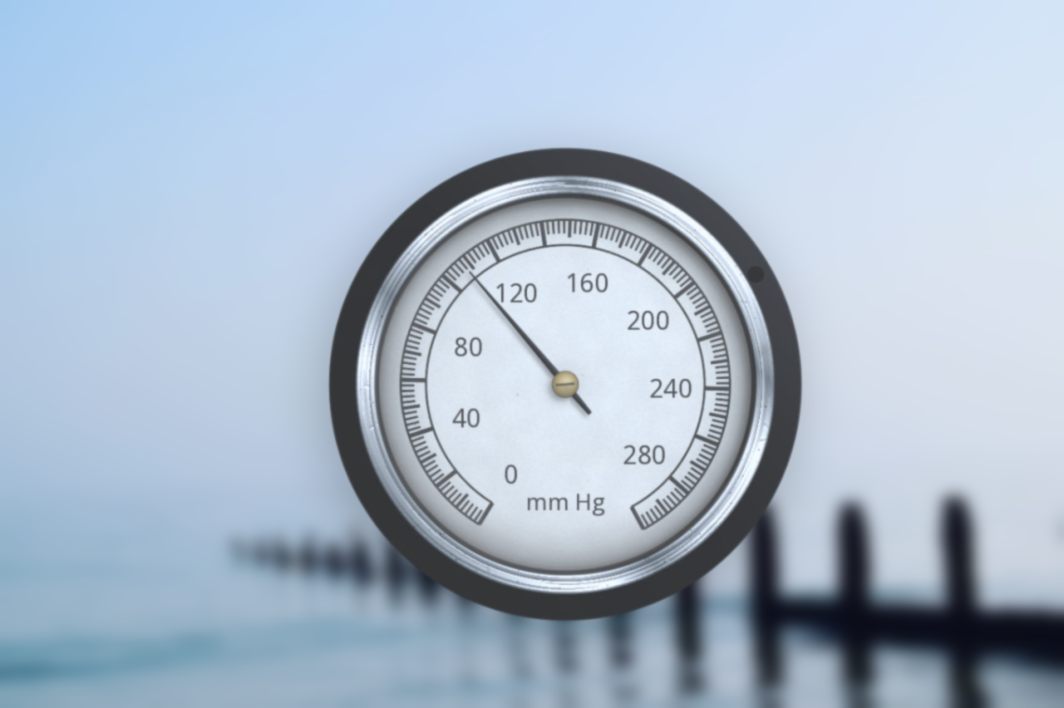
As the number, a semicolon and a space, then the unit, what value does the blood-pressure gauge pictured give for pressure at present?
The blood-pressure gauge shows 108; mmHg
